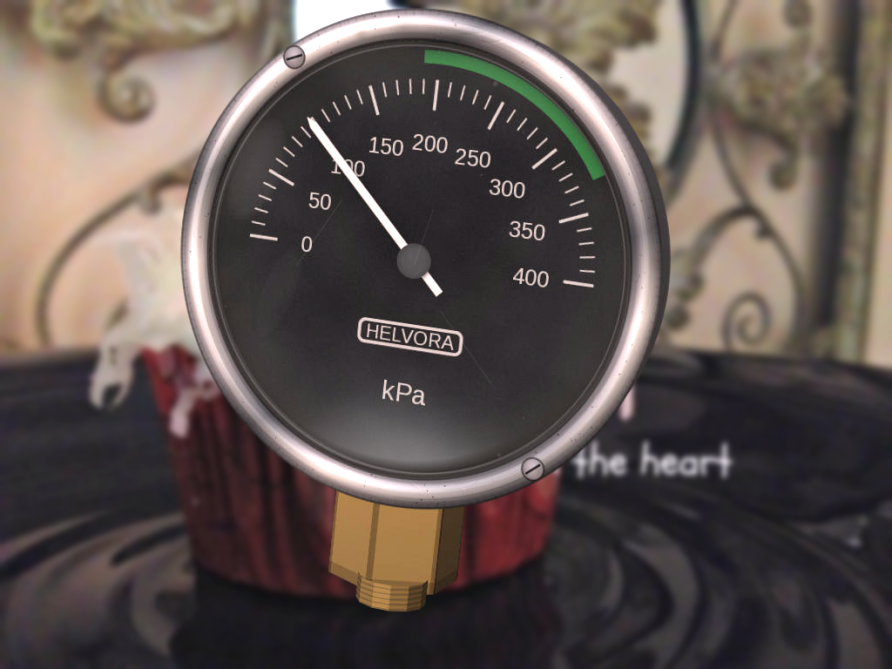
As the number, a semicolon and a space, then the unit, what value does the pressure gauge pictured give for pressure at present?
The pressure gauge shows 100; kPa
